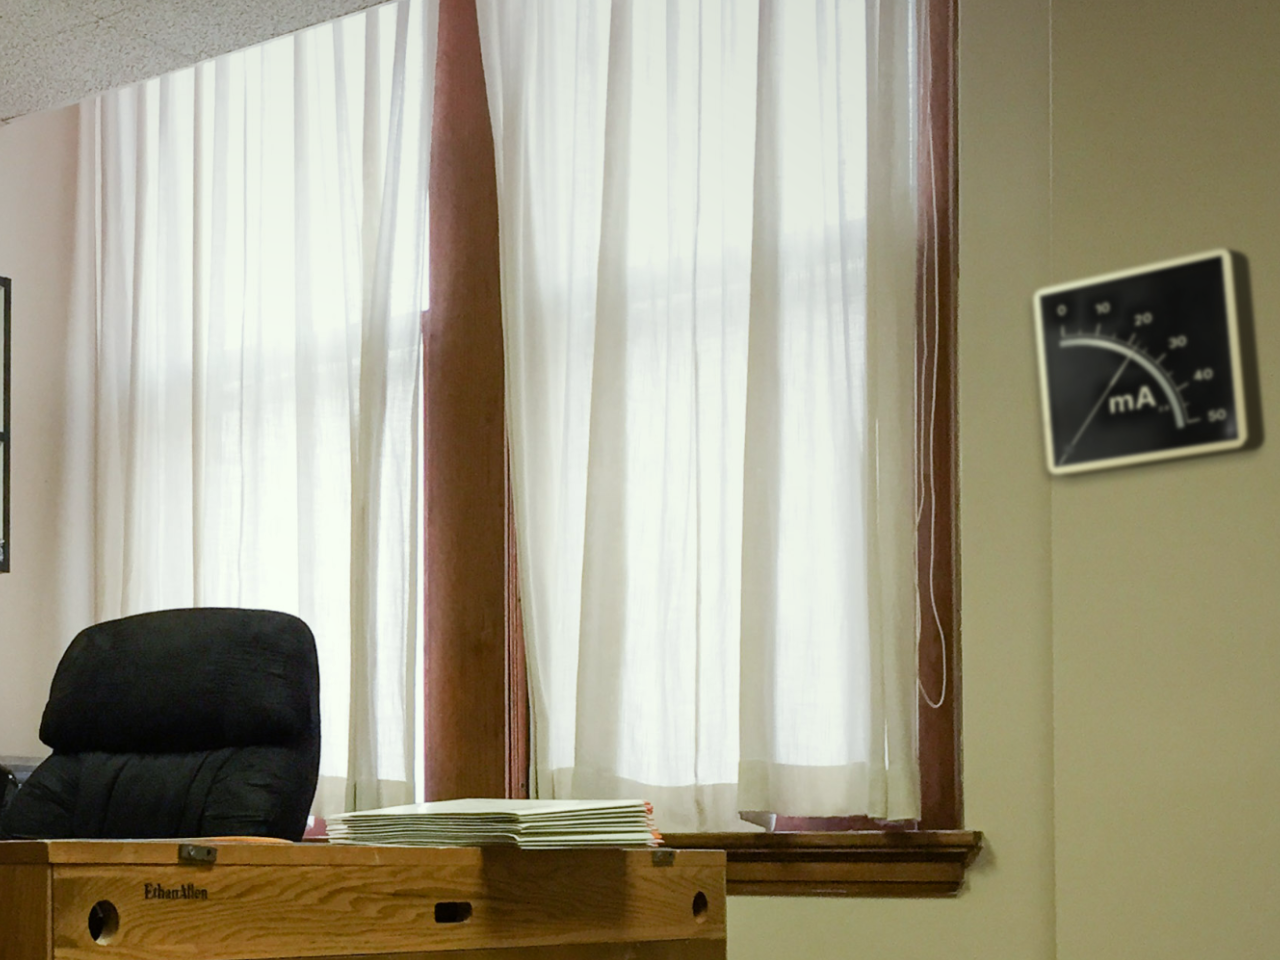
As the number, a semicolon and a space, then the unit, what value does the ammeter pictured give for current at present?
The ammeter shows 22.5; mA
